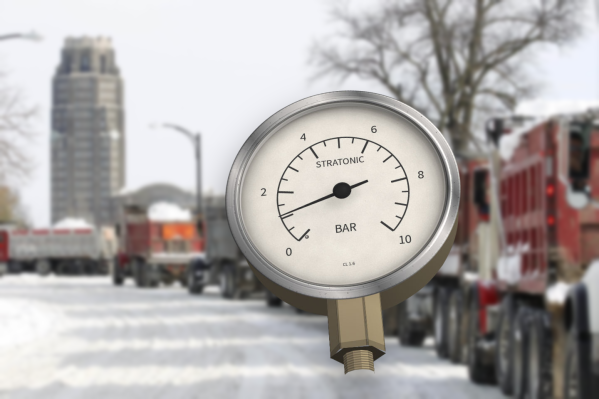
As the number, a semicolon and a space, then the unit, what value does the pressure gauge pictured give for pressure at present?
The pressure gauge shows 1; bar
